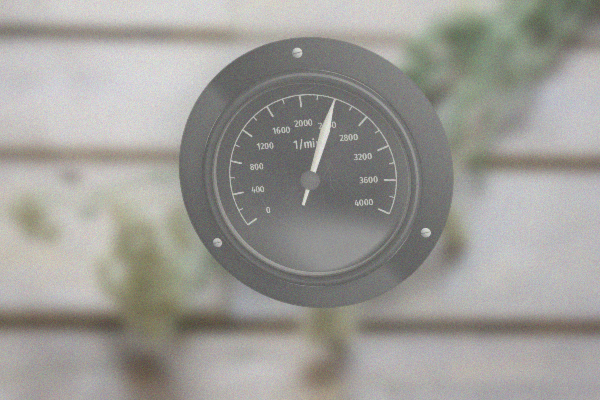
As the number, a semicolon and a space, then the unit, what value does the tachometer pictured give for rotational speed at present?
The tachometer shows 2400; rpm
